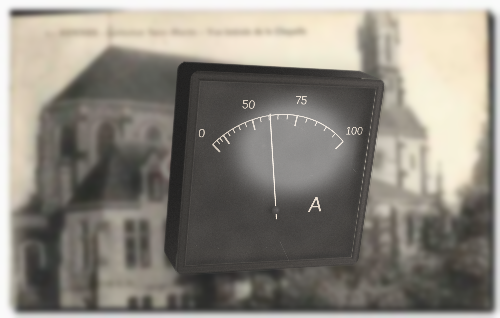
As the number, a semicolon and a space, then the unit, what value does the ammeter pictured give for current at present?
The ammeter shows 60; A
